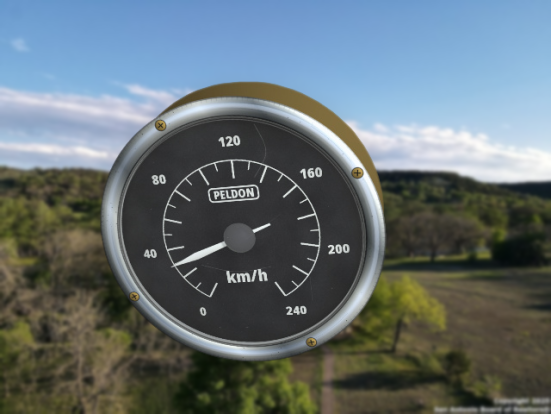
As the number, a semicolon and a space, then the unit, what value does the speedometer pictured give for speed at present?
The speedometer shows 30; km/h
